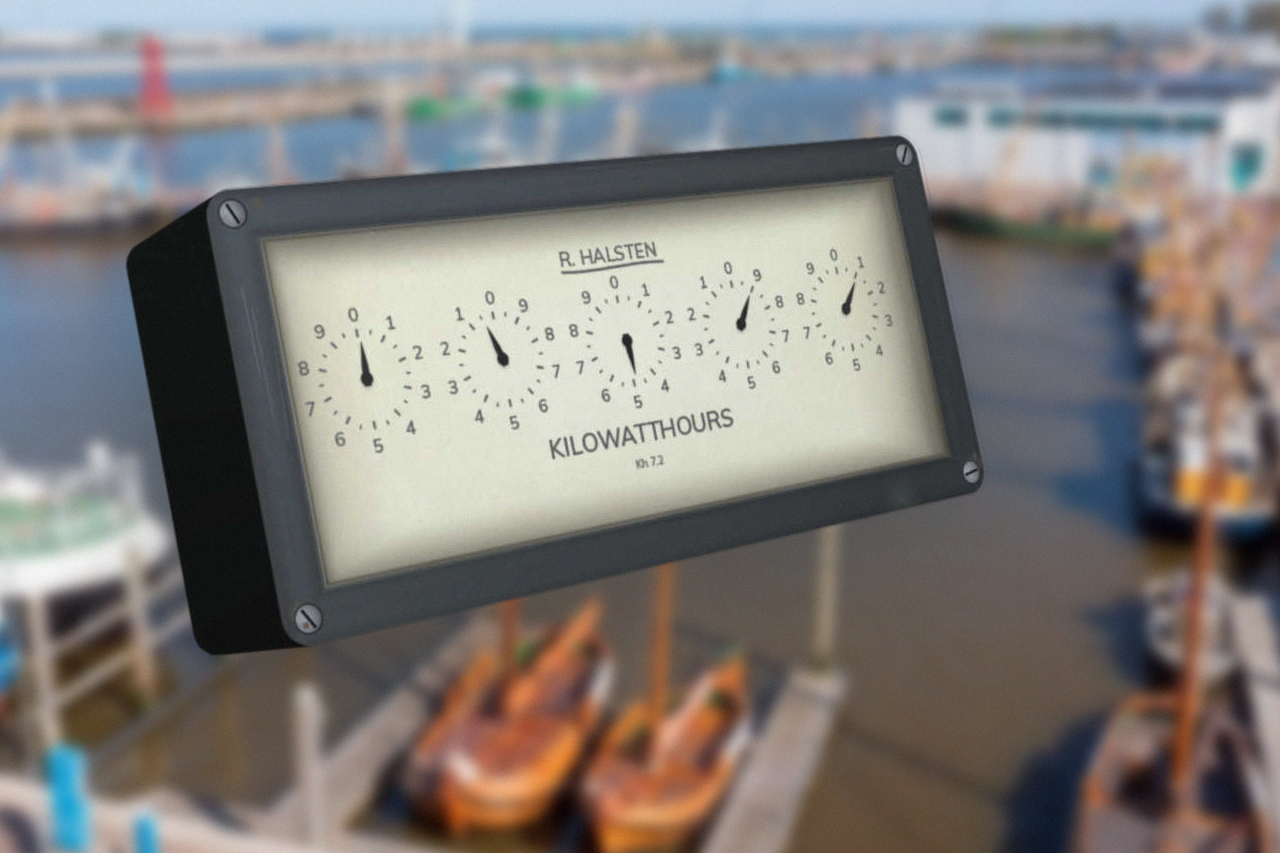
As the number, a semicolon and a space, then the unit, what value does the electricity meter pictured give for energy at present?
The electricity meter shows 491; kWh
